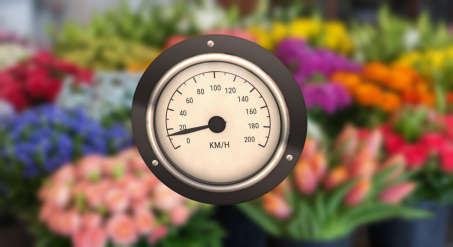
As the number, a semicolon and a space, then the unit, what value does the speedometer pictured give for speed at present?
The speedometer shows 15; km/h
